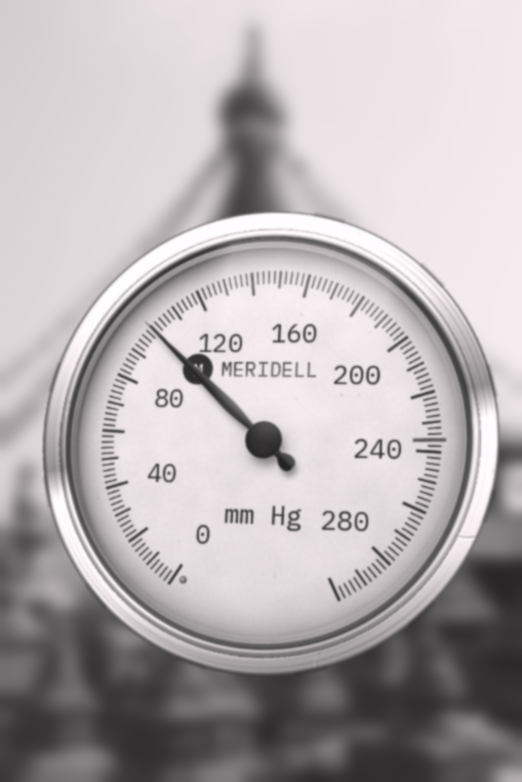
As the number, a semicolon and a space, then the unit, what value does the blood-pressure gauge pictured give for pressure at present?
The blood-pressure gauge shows 100; mmHg
